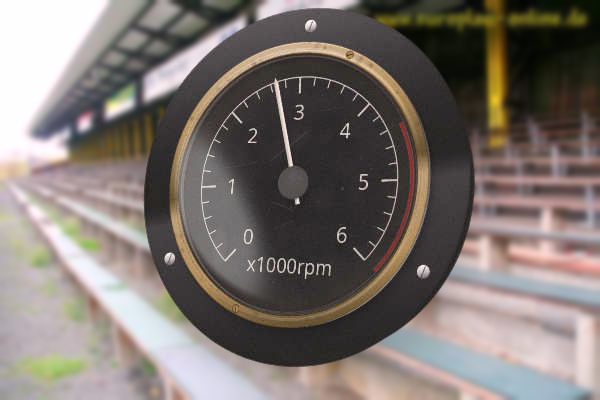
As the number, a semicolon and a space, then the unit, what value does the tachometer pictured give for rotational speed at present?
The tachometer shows 2700; rpm
